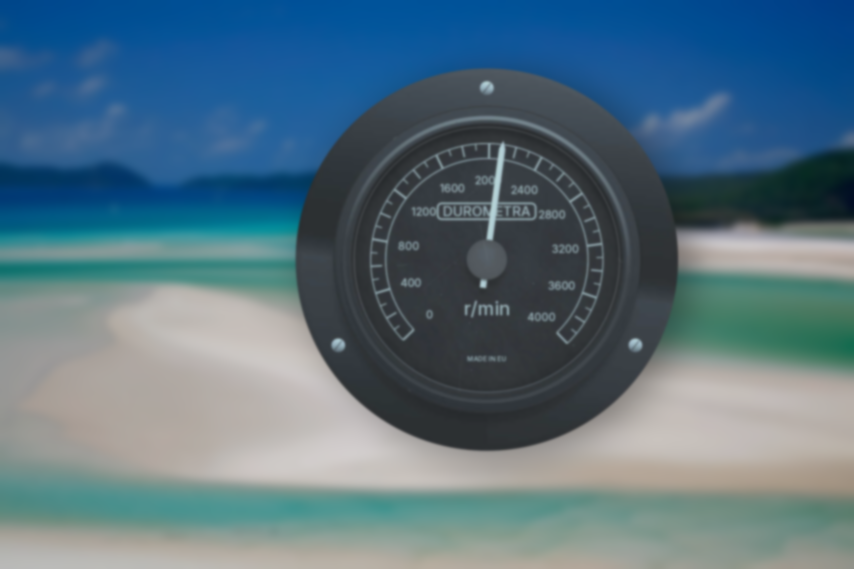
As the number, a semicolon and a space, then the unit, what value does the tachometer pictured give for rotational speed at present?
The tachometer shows 2100; rpm
